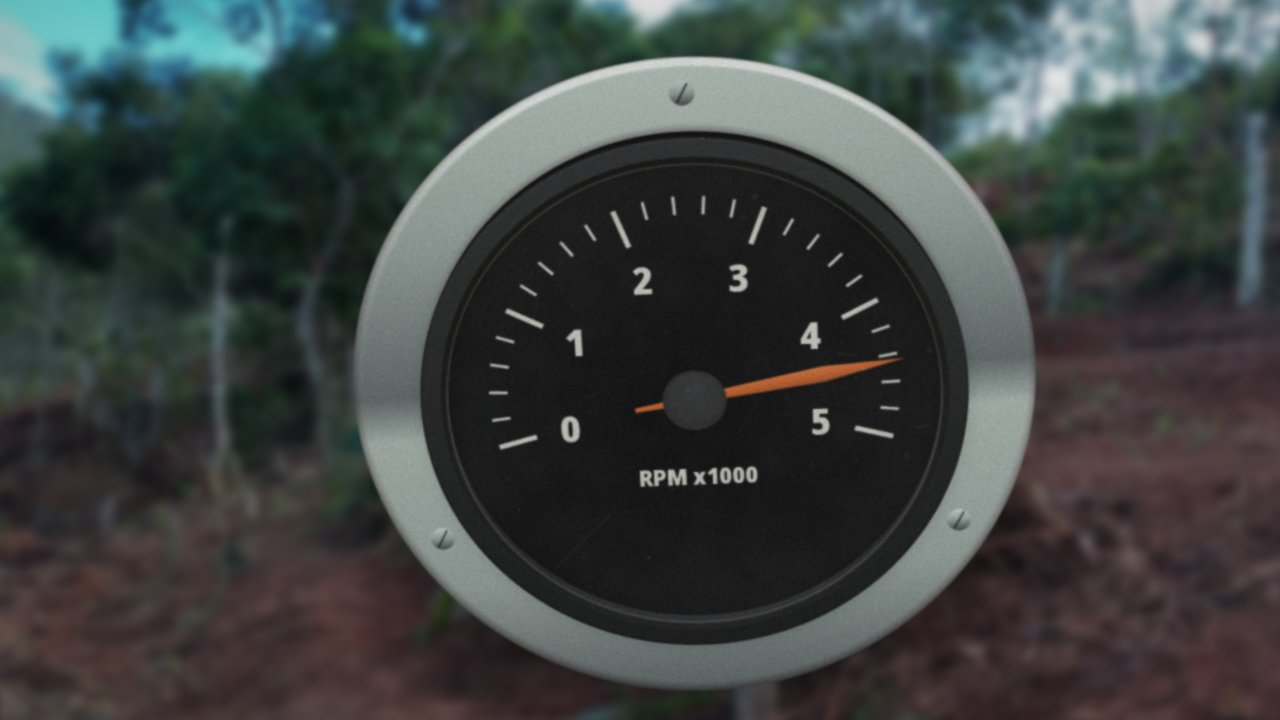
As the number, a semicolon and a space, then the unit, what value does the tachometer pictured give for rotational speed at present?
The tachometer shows 4400; rpm
